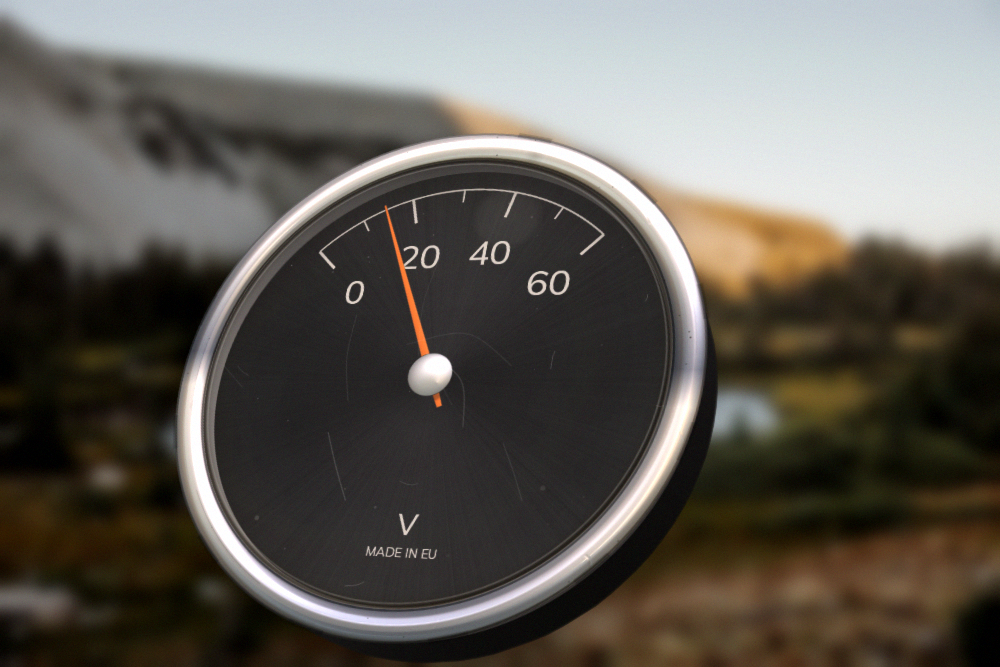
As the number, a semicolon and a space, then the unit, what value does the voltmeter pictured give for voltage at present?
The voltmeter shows 15; V
